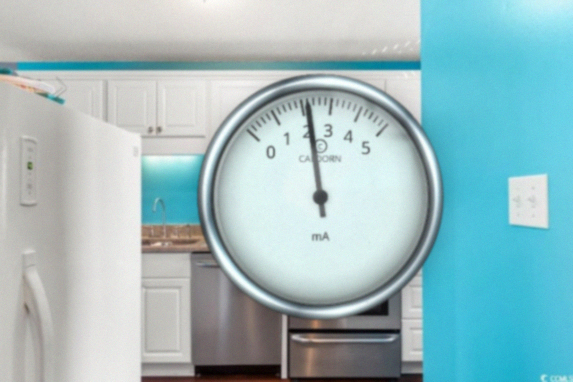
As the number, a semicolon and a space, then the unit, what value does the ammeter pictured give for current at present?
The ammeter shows 2.2; mA
